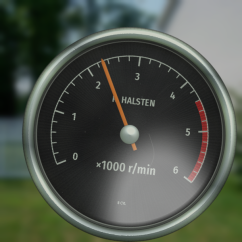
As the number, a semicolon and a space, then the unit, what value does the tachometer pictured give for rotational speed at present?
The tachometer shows 2300; rpm
